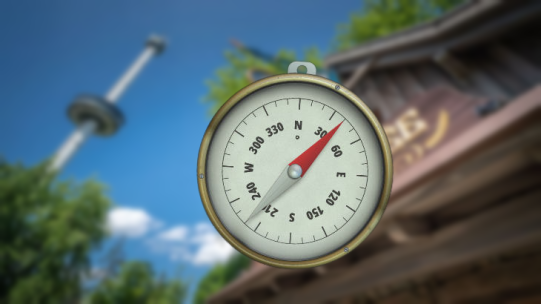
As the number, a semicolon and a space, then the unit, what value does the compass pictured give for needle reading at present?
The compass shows 40; °
